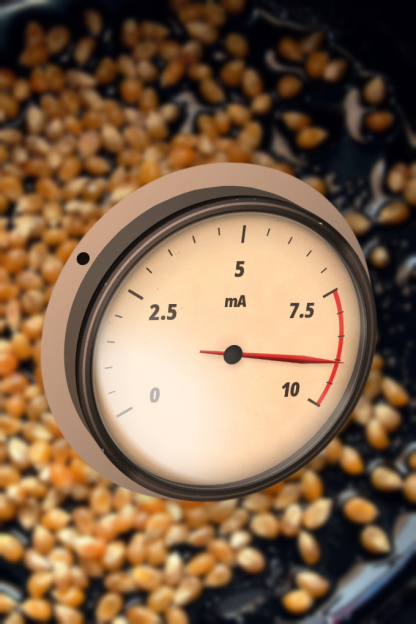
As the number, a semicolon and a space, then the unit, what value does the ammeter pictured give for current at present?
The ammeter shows 9; mA
